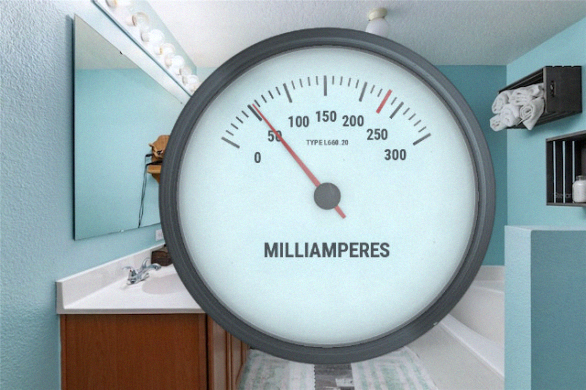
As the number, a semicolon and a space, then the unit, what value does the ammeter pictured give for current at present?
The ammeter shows 55; mA
